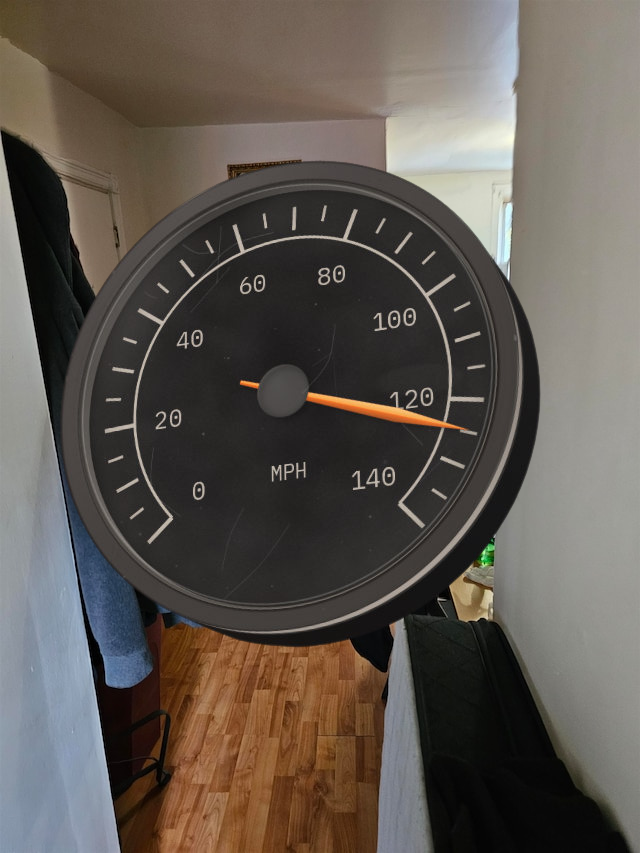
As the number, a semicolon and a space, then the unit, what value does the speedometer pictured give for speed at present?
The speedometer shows 125; mph
